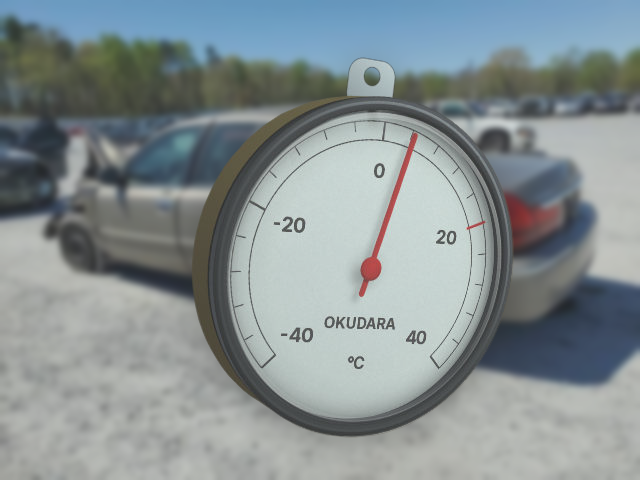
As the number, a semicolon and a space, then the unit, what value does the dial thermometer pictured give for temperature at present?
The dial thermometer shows 4; °C
